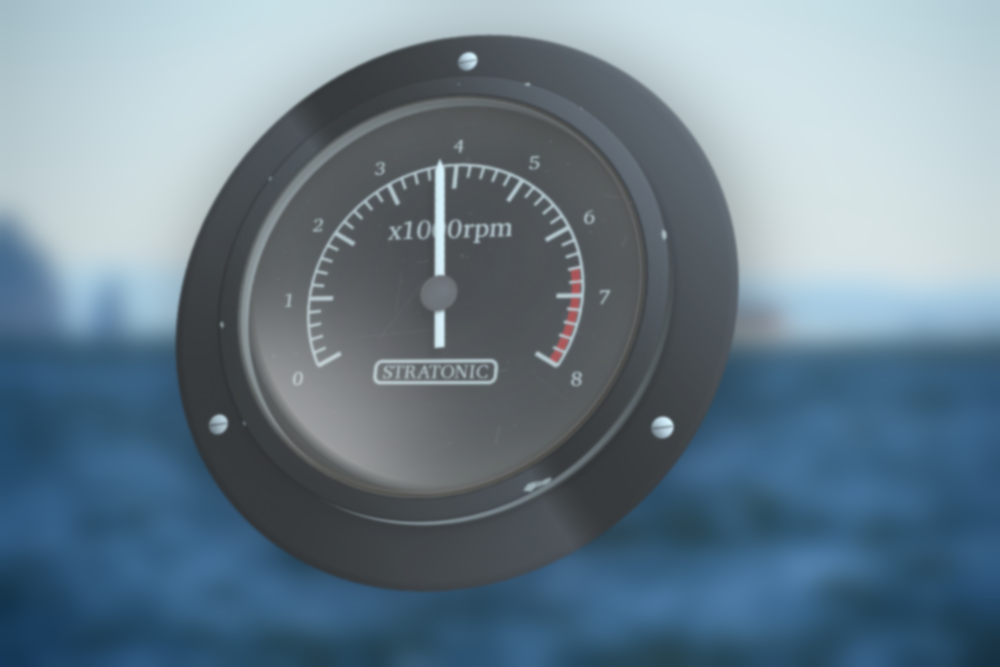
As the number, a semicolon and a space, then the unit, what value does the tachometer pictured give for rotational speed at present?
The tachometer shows 3800; rpm
